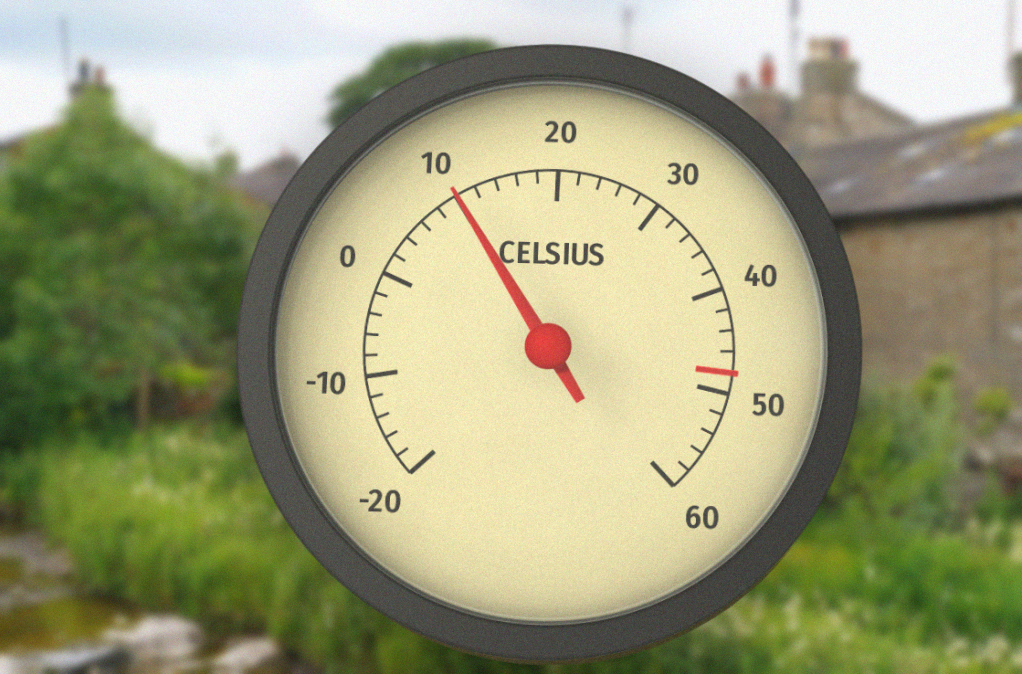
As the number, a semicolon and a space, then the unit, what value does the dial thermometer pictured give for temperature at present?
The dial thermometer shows 10; °C
